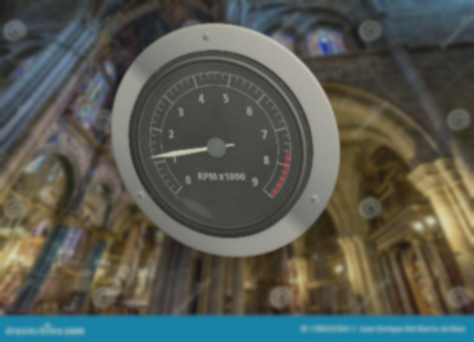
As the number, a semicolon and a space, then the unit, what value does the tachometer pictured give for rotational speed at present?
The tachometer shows 1200; rpm
